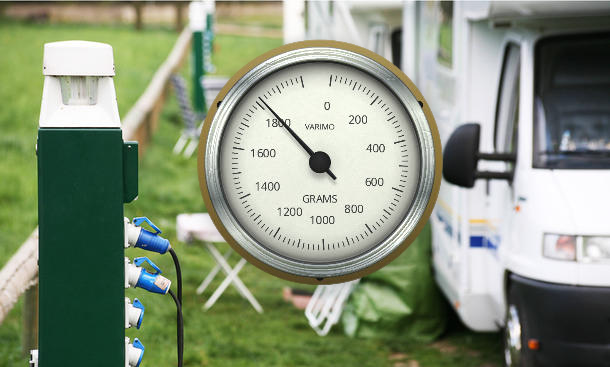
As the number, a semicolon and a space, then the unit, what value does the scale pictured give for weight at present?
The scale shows 1820; g
